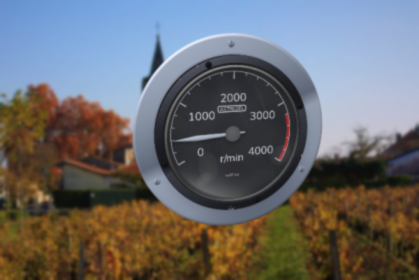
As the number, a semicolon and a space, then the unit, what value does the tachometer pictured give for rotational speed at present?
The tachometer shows 400; rpm
